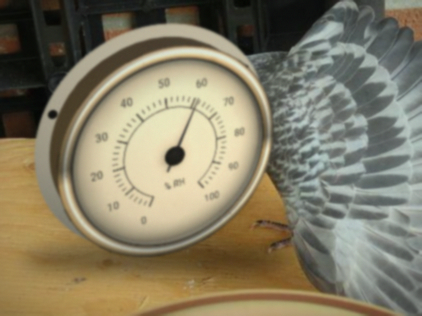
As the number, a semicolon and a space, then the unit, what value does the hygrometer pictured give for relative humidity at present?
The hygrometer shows 60; %
